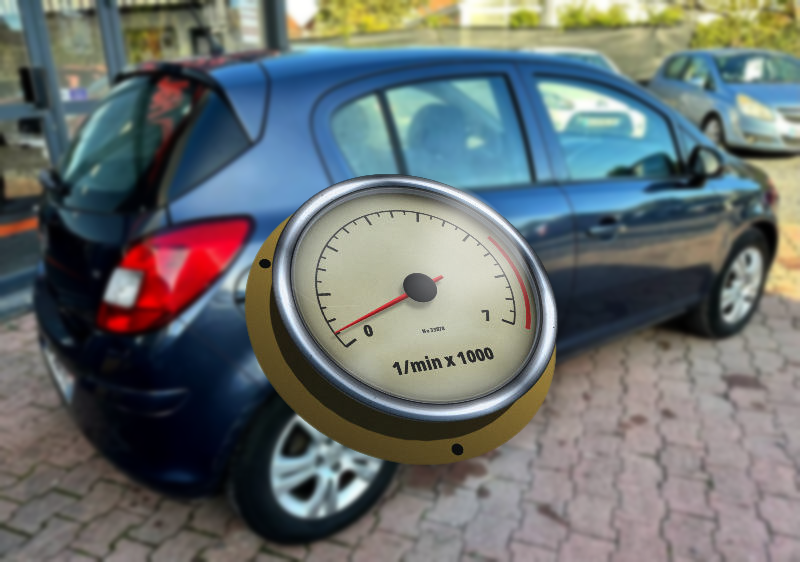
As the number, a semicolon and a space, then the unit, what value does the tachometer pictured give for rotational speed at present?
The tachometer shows 250; rpm
